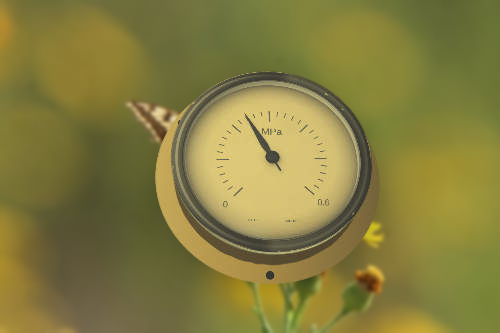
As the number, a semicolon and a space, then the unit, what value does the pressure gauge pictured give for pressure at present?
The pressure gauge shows 0.24; MPa
